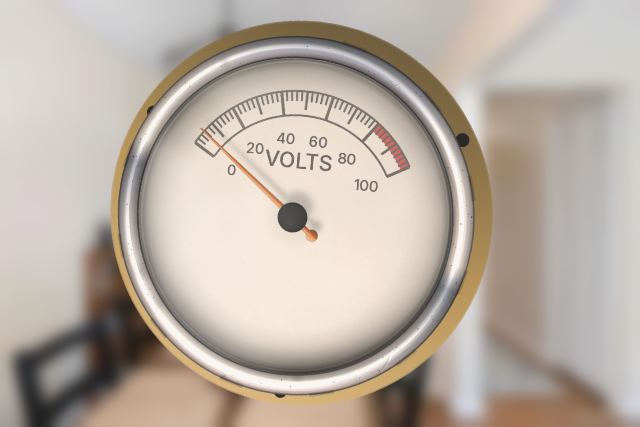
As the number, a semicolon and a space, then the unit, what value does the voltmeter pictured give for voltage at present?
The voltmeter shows 6; V
